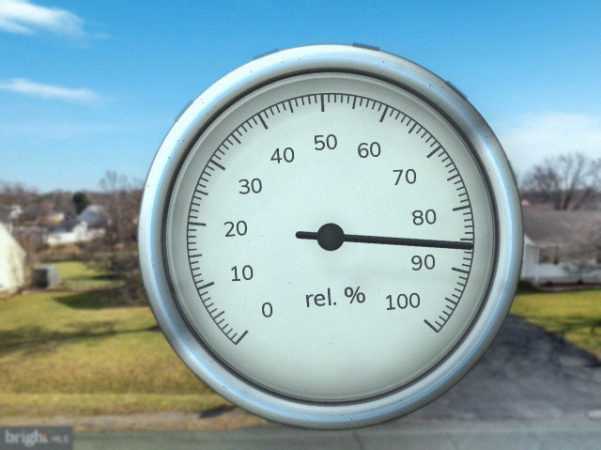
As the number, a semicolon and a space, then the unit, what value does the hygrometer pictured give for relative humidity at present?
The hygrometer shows 86; %
